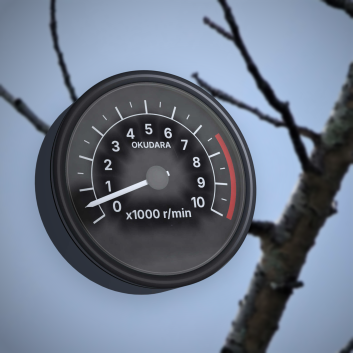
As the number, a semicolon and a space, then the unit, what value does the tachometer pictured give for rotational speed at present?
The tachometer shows 500; rpm
